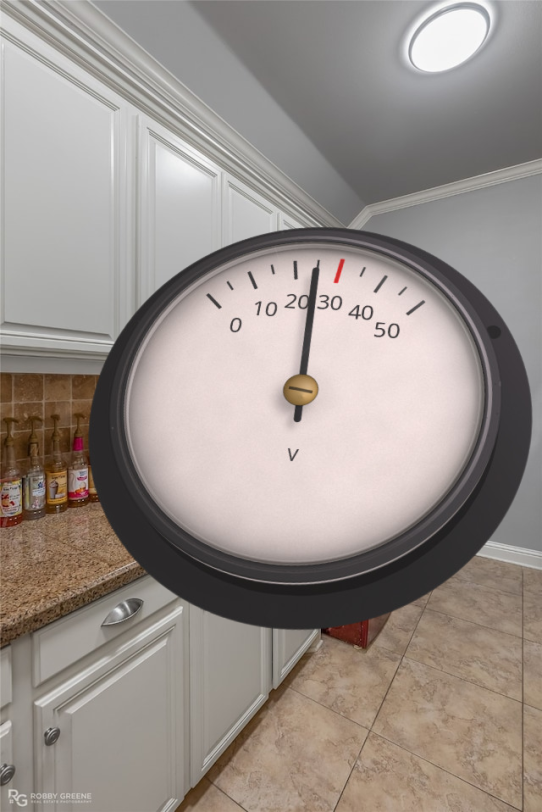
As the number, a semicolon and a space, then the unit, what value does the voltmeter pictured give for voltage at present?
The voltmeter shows 25; V
